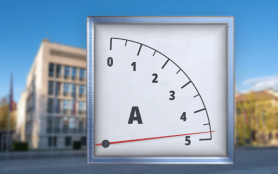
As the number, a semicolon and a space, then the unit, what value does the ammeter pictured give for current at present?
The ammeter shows 4.75; A
